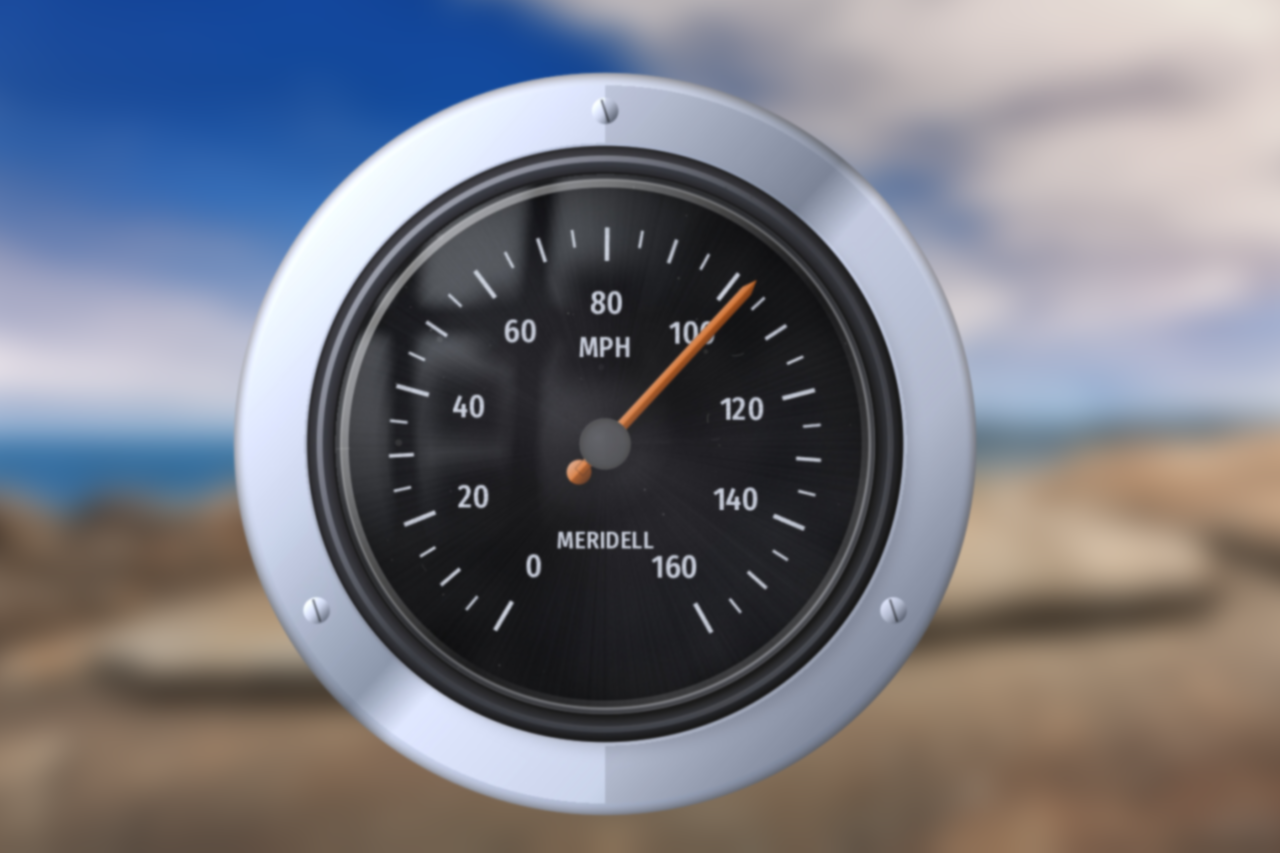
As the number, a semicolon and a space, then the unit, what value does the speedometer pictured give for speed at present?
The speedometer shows 102.5; mph
